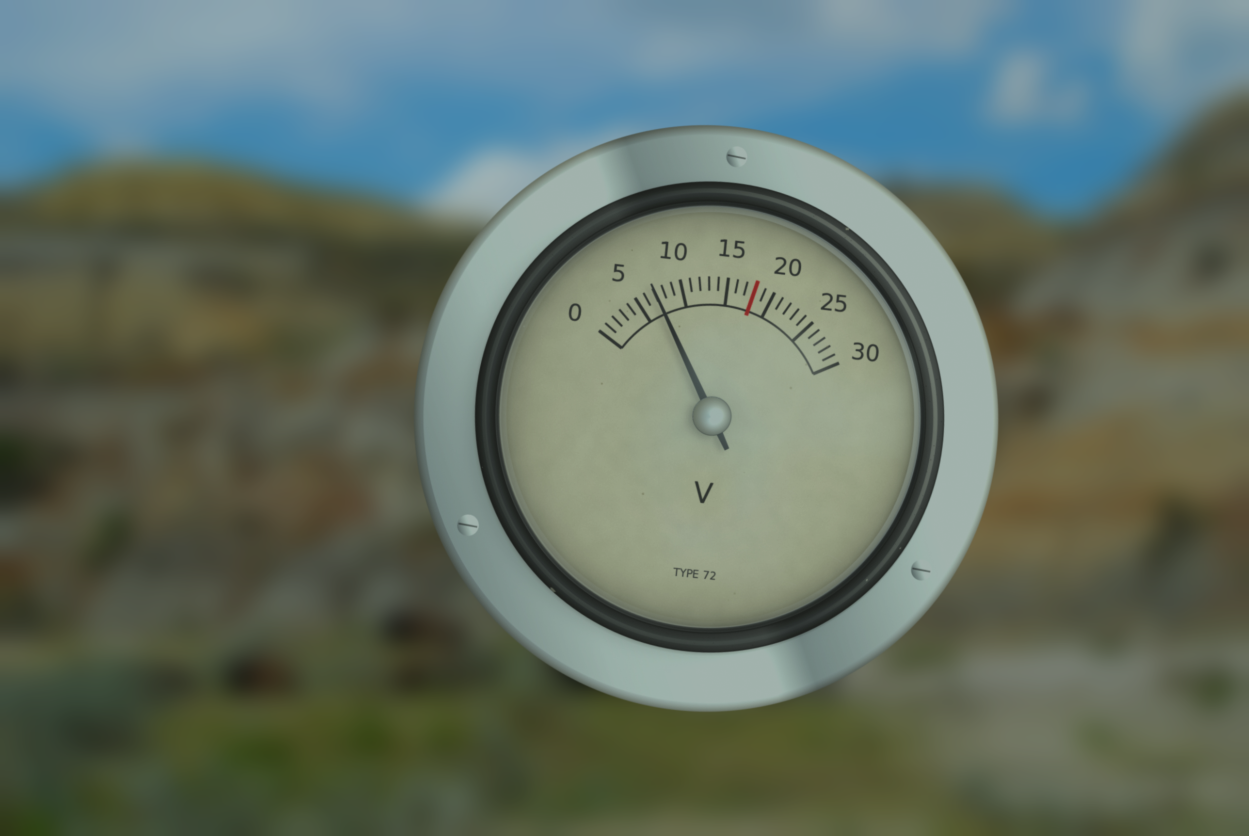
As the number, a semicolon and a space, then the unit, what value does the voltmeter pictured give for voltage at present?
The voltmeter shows 7; V
